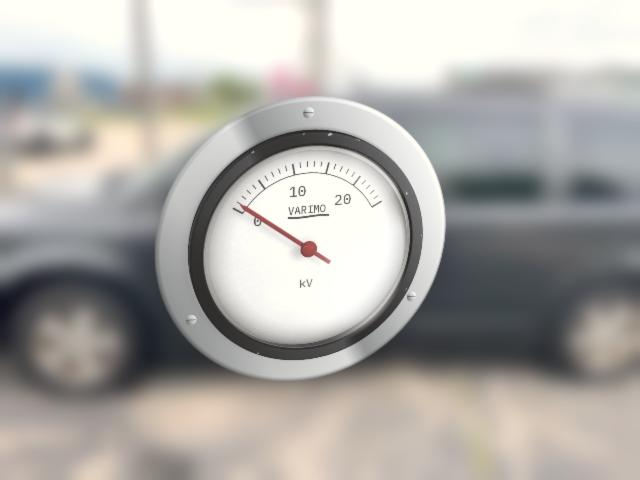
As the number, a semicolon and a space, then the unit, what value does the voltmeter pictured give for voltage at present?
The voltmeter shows 1; kV
